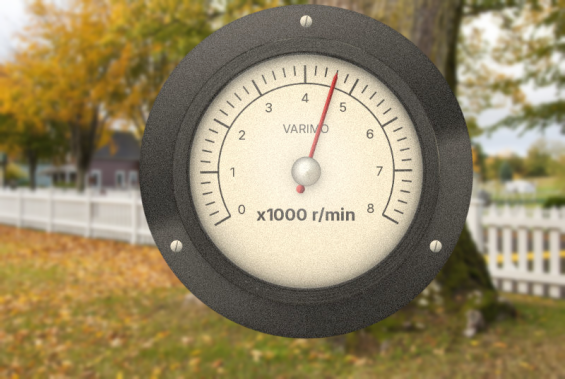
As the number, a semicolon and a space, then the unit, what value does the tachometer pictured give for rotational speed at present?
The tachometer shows 4600; rpm
